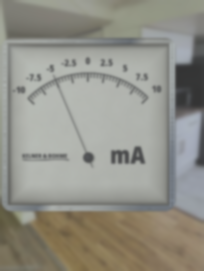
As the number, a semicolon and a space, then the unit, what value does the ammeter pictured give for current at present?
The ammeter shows -5; mA
